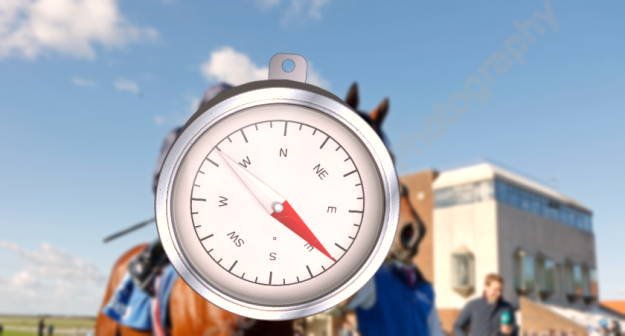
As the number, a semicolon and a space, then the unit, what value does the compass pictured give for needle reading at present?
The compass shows 130; °
